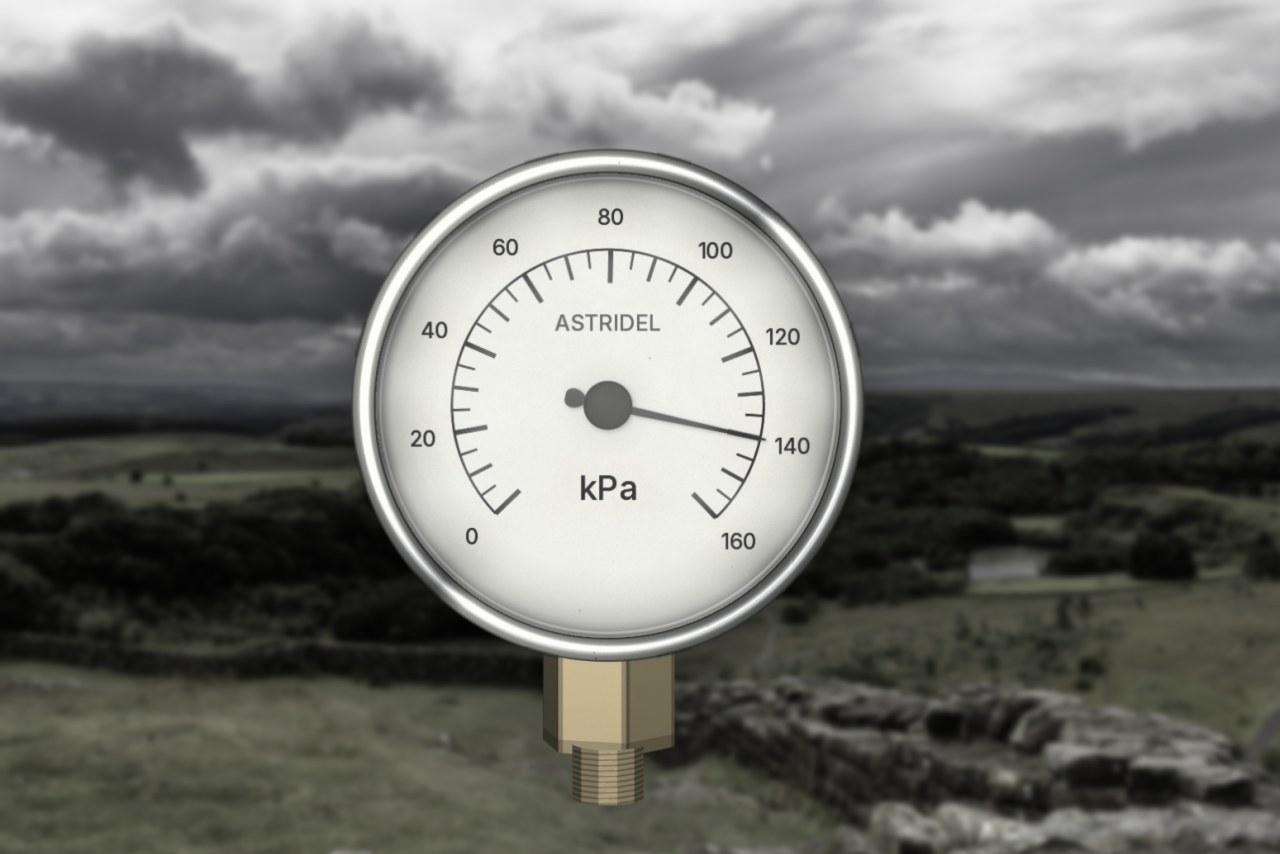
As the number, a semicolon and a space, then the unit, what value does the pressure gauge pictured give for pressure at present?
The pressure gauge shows 140; kPa
